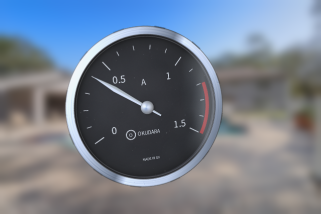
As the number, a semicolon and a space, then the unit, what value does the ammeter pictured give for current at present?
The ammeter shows 0.4; A
